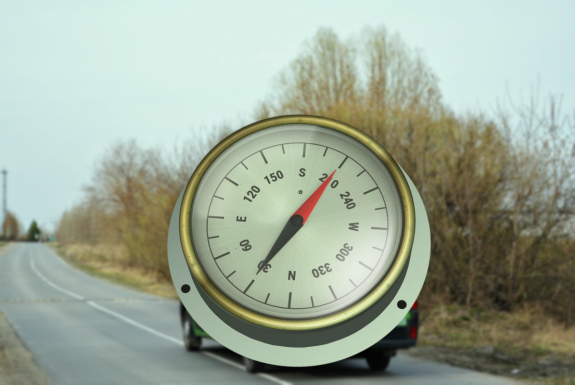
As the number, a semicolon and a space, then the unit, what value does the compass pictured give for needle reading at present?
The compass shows 210; °
